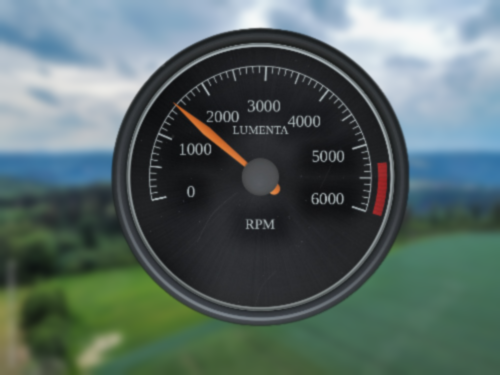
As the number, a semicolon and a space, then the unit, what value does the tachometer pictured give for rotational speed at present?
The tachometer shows 1500; rpm
